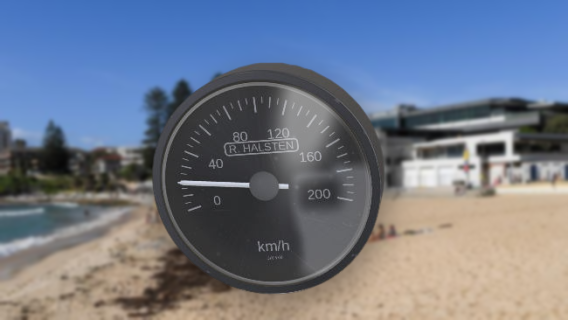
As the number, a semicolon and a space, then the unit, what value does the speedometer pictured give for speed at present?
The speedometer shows 20; km/h
